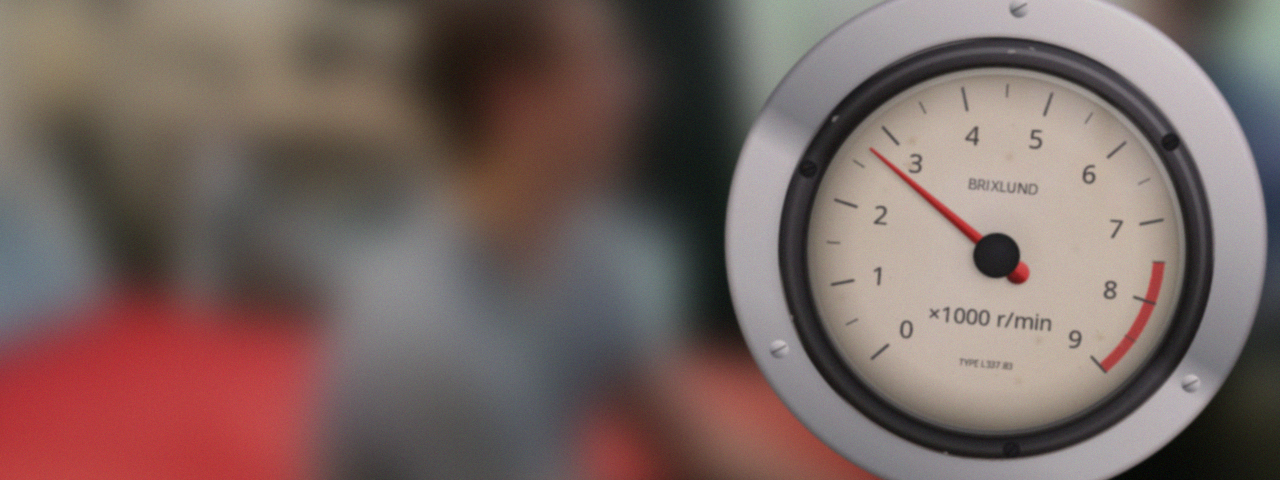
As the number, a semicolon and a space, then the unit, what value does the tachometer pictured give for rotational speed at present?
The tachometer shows 2750; rpm
